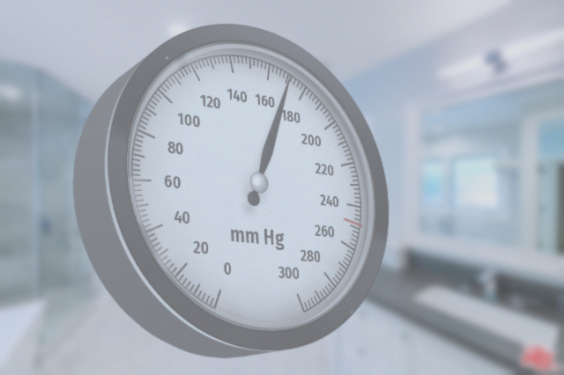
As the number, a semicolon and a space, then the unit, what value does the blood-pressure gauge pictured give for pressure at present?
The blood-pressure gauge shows 170; mmHg
